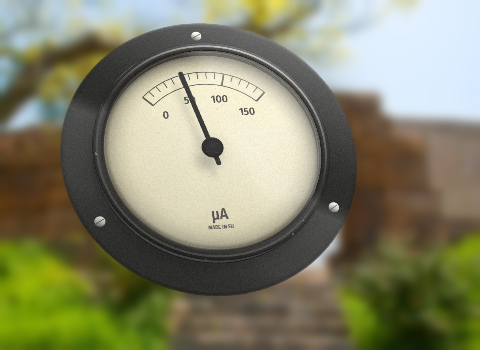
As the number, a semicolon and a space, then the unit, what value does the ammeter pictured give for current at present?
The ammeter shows 50; µA
